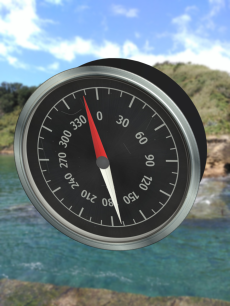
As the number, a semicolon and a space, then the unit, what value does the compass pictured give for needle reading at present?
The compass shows 350; °
